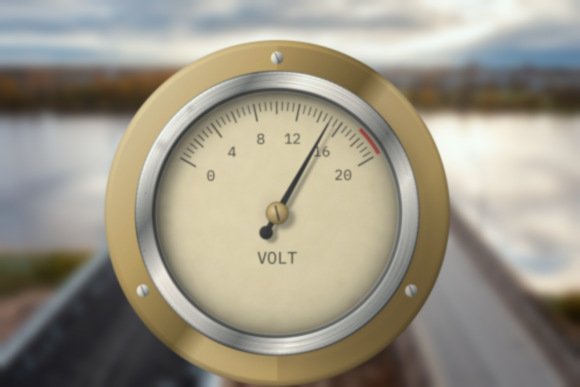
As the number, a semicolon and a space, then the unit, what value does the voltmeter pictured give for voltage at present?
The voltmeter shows 15; V
